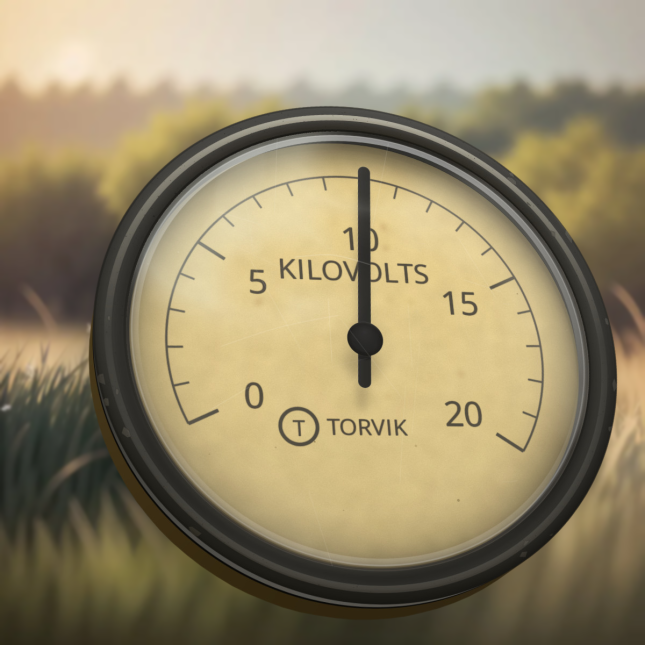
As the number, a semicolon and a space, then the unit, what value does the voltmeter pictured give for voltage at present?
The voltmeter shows 10; kV
